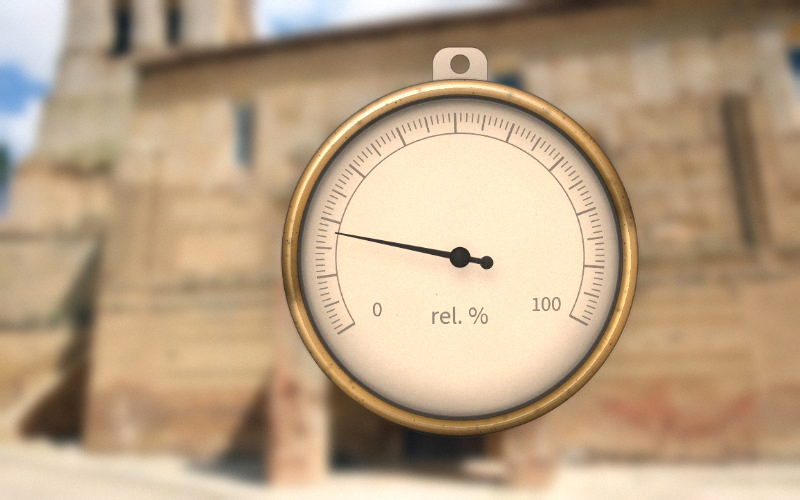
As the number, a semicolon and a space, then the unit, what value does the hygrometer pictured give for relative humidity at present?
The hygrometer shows 18; %
